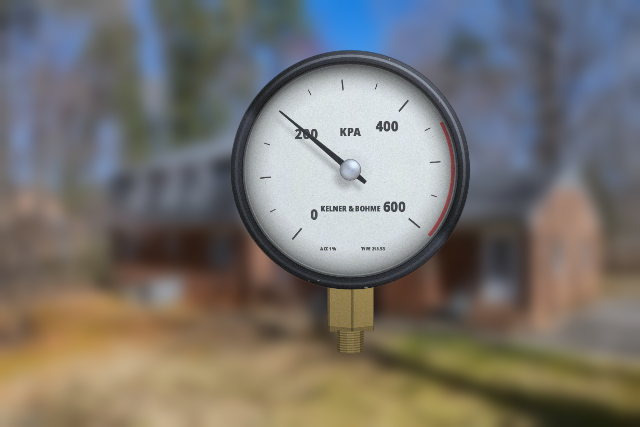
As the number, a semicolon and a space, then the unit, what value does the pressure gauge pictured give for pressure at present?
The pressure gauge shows 200; kPa
